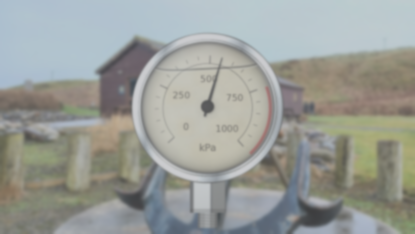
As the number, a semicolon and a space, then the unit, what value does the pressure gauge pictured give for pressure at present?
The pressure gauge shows 550; kPa
